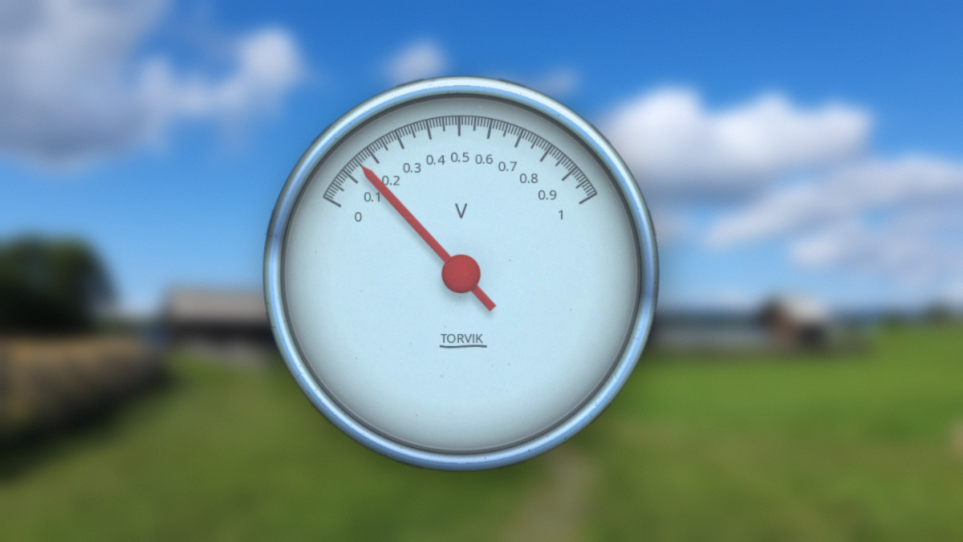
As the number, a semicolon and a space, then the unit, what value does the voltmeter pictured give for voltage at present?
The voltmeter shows 0.15; V
